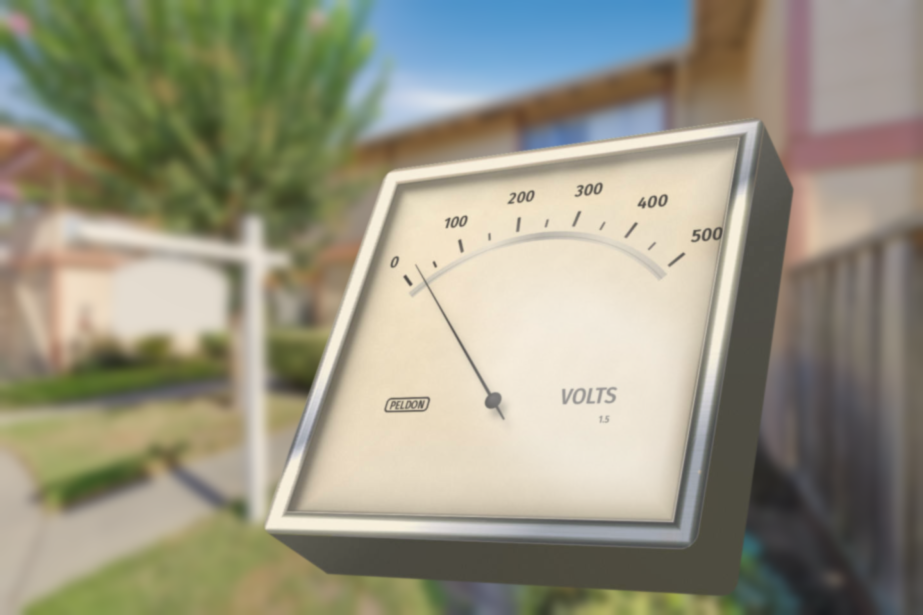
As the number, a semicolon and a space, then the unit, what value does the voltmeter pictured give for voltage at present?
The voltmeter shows 25; V
